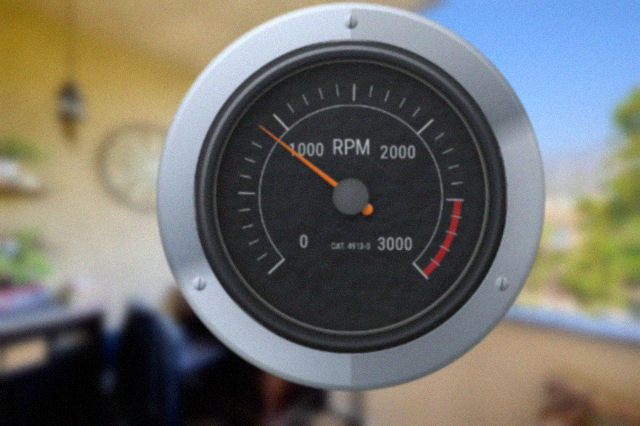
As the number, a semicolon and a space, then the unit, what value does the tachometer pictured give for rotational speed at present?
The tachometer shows 900; rpm
